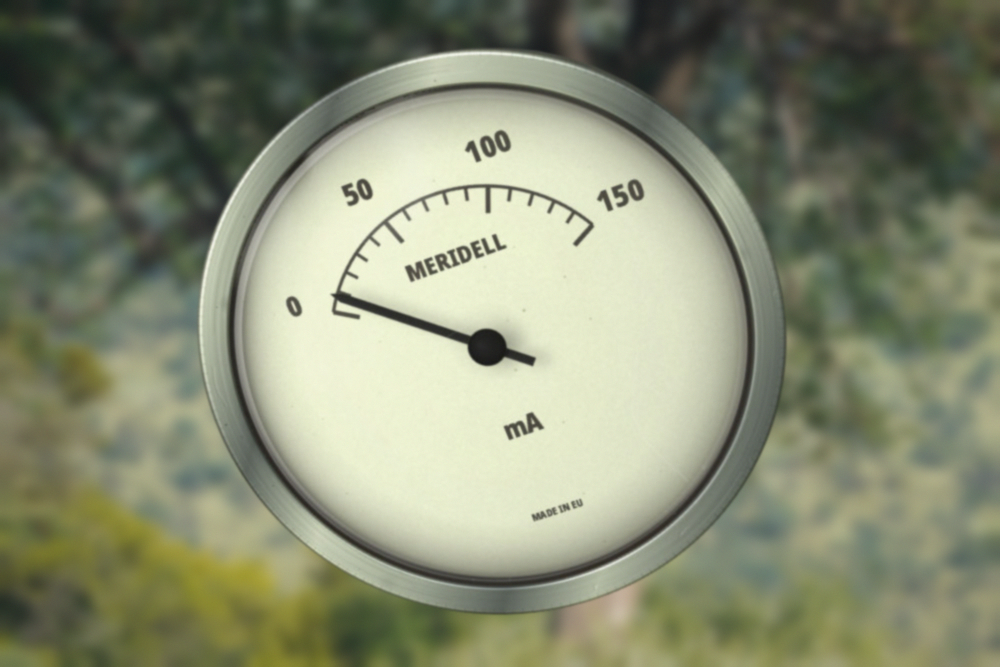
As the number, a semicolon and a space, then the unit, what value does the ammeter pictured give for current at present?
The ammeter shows 10; mA
